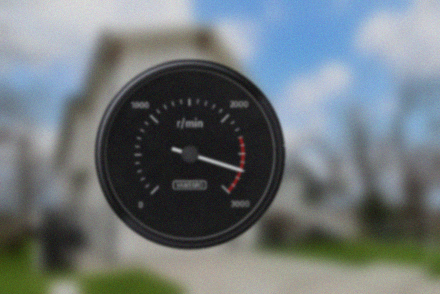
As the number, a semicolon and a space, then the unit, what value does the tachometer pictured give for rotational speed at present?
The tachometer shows 2700; rpm
